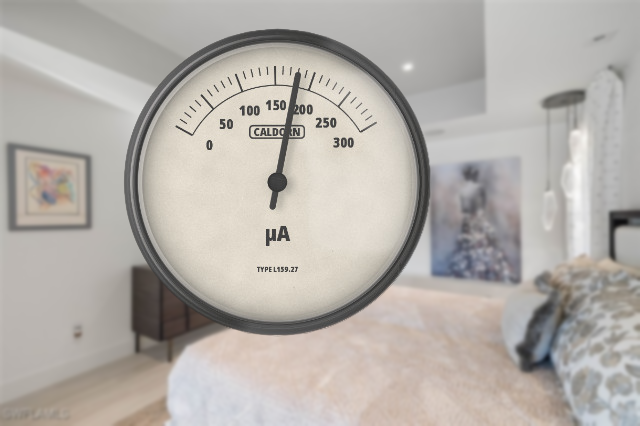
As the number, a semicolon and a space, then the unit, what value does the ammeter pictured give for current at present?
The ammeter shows 180; µA
